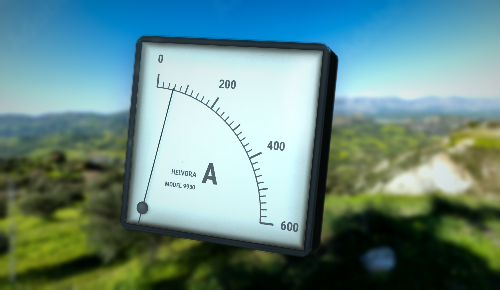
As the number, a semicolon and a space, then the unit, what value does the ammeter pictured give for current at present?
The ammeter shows 60; A
